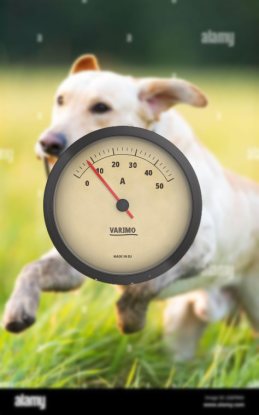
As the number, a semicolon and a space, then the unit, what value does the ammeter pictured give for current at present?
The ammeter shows 8; A
